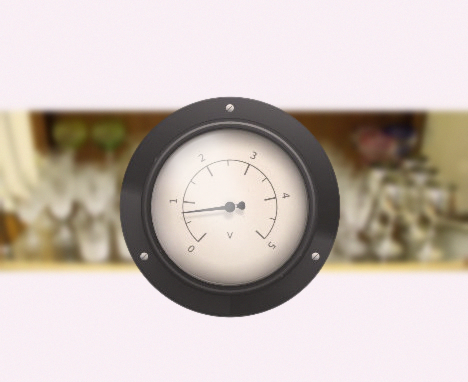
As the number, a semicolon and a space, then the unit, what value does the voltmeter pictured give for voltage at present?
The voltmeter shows 0.75; V
